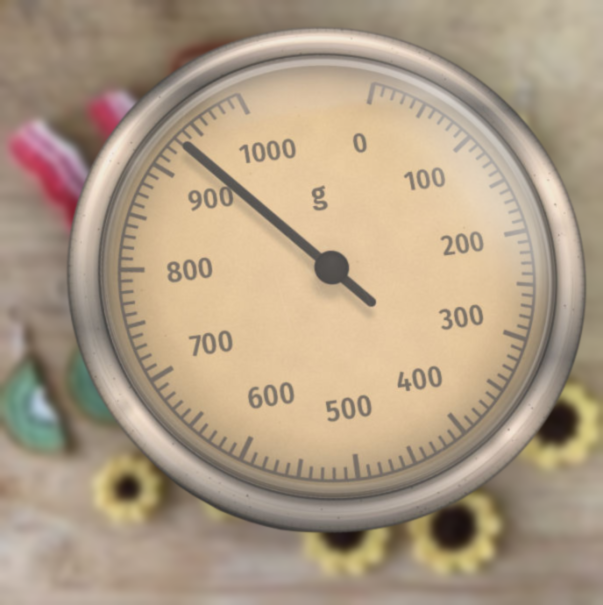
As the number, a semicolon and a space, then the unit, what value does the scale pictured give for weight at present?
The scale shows 930; g
